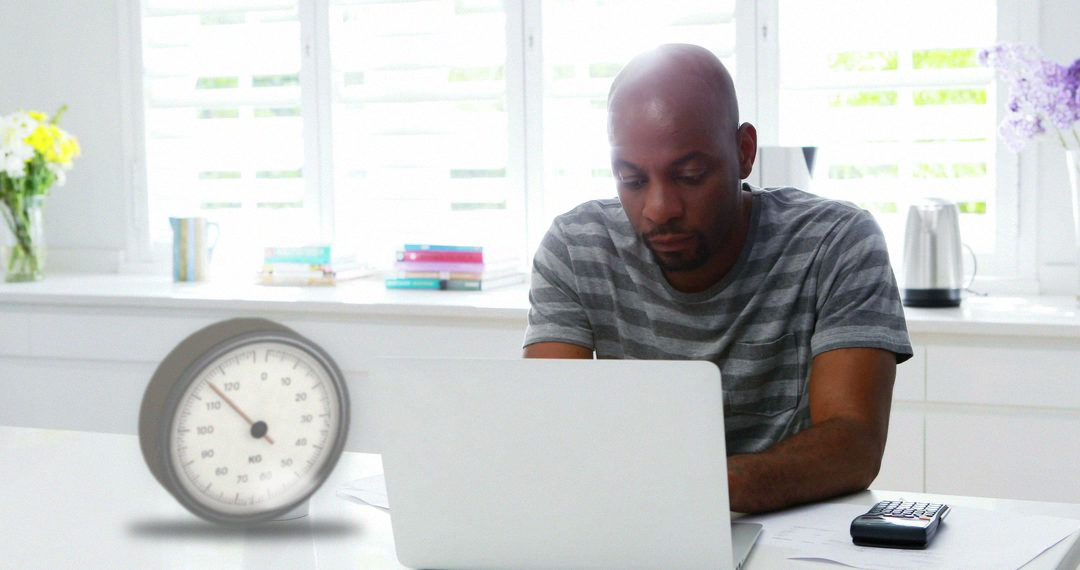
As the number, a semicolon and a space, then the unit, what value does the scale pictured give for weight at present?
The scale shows 115; kg
